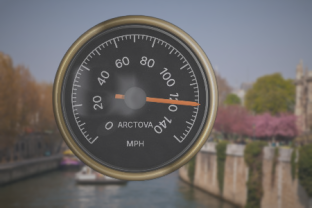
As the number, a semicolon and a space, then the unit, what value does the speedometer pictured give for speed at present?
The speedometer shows 120; mph
